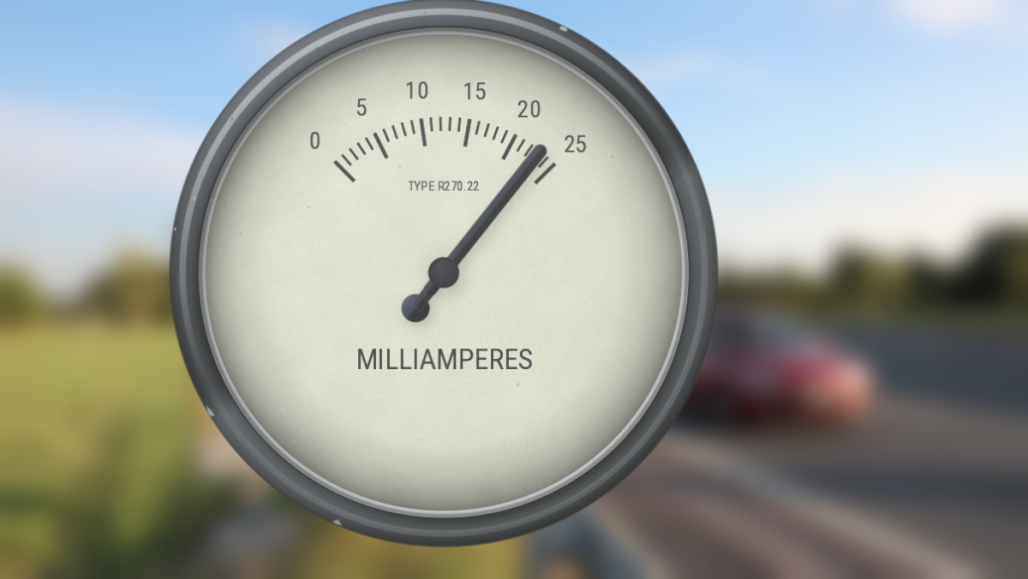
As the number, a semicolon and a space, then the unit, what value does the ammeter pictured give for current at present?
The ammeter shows 23; mA
